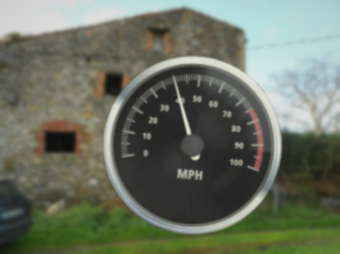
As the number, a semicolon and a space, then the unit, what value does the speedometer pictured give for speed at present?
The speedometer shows 40; mph
